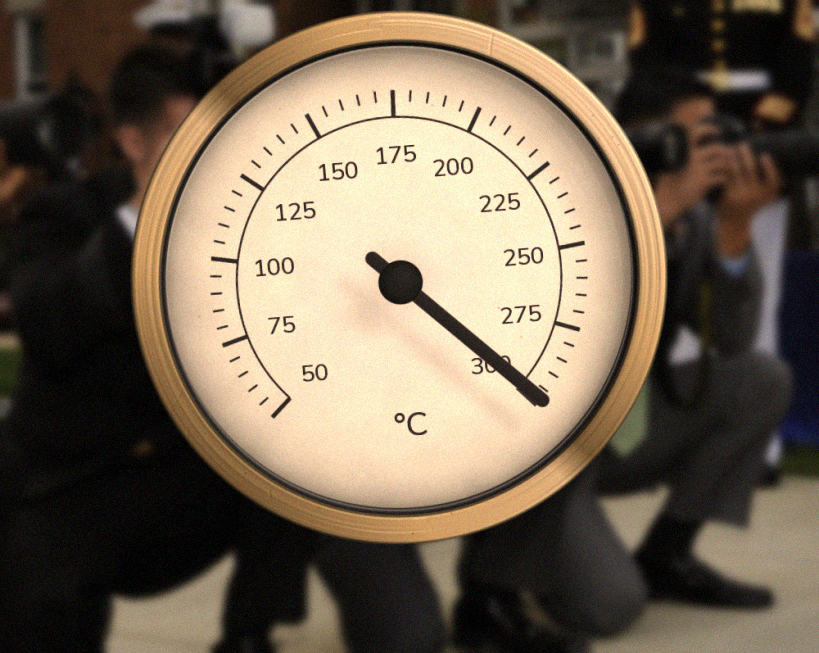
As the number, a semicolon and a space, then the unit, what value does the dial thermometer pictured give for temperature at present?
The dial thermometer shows 297.5; °C
